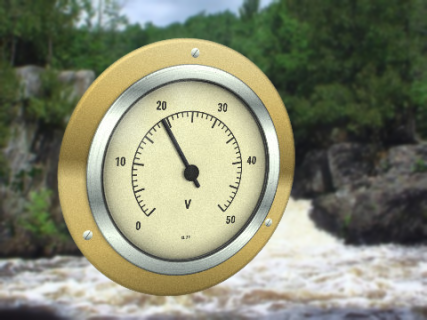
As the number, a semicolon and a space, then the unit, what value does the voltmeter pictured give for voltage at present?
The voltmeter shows 19; V
